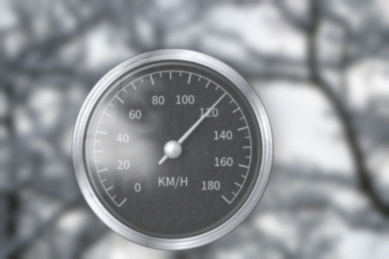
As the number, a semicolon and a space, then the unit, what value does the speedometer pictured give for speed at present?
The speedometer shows 120; km/h
